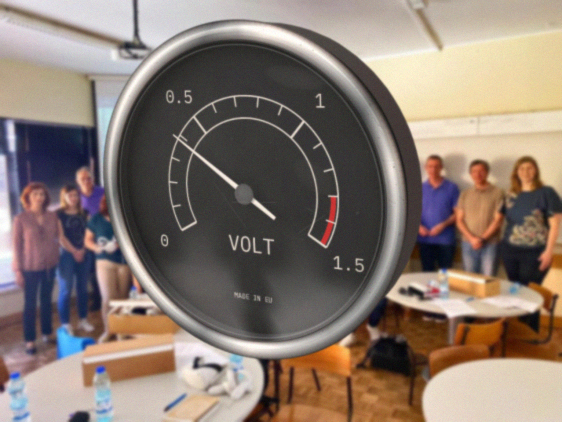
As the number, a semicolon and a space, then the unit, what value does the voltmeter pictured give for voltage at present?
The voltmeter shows 0.4; V
